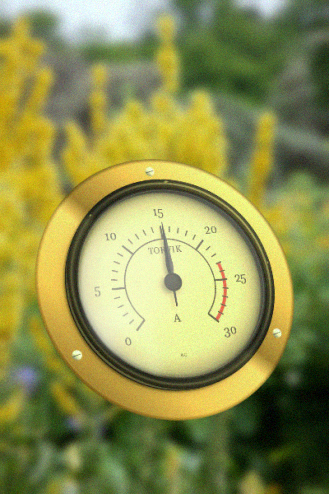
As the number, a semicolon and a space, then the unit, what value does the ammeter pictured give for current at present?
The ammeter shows 15; A
